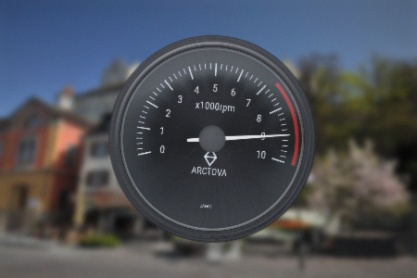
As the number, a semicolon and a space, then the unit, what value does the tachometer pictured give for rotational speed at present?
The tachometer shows 9000; rpm
